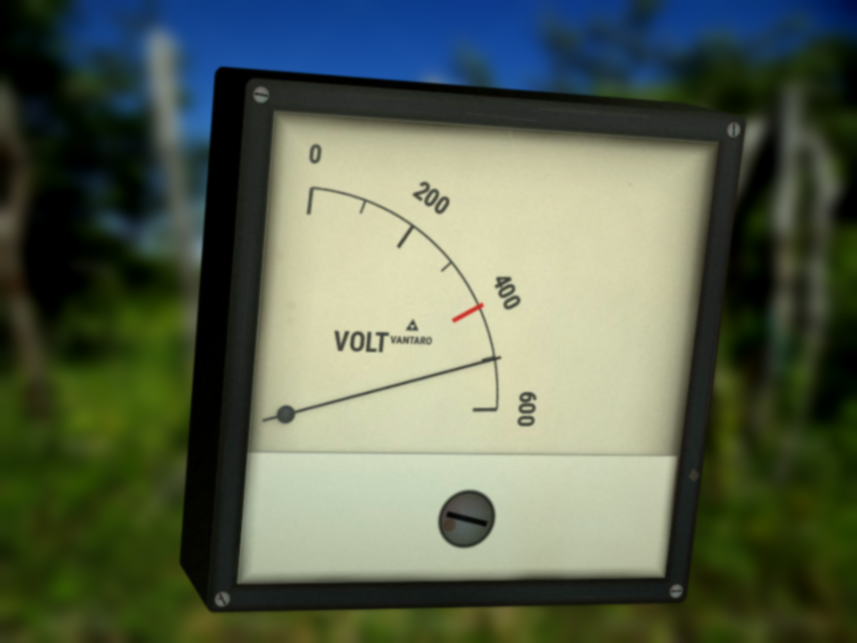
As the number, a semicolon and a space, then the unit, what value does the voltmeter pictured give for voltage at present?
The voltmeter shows 500; V
